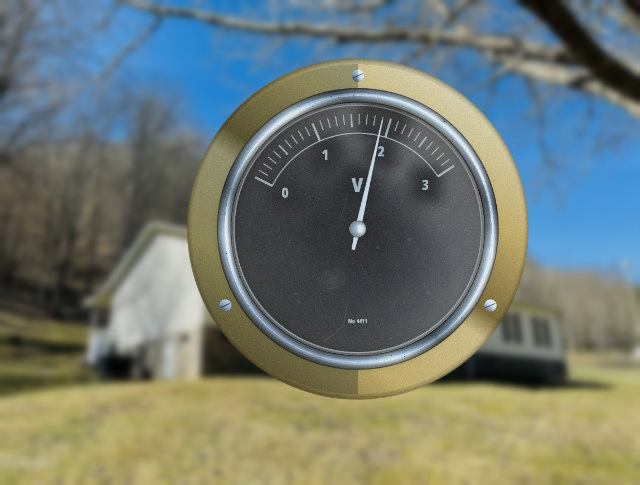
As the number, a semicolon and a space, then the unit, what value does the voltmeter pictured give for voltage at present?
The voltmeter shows 1.9; V
